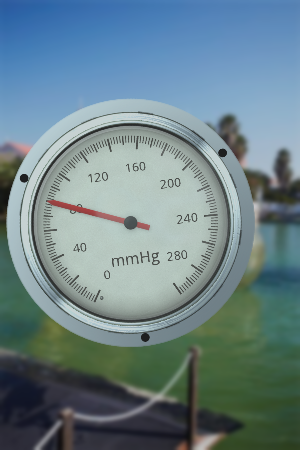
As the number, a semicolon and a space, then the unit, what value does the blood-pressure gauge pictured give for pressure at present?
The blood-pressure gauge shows 80; mmHg
